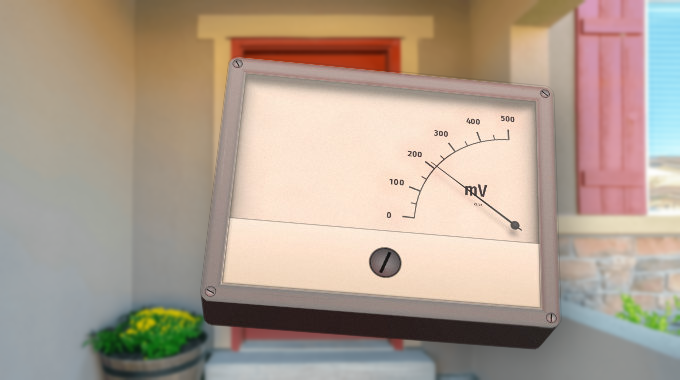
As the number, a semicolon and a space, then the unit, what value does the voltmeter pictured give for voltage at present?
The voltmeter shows 200; mV
